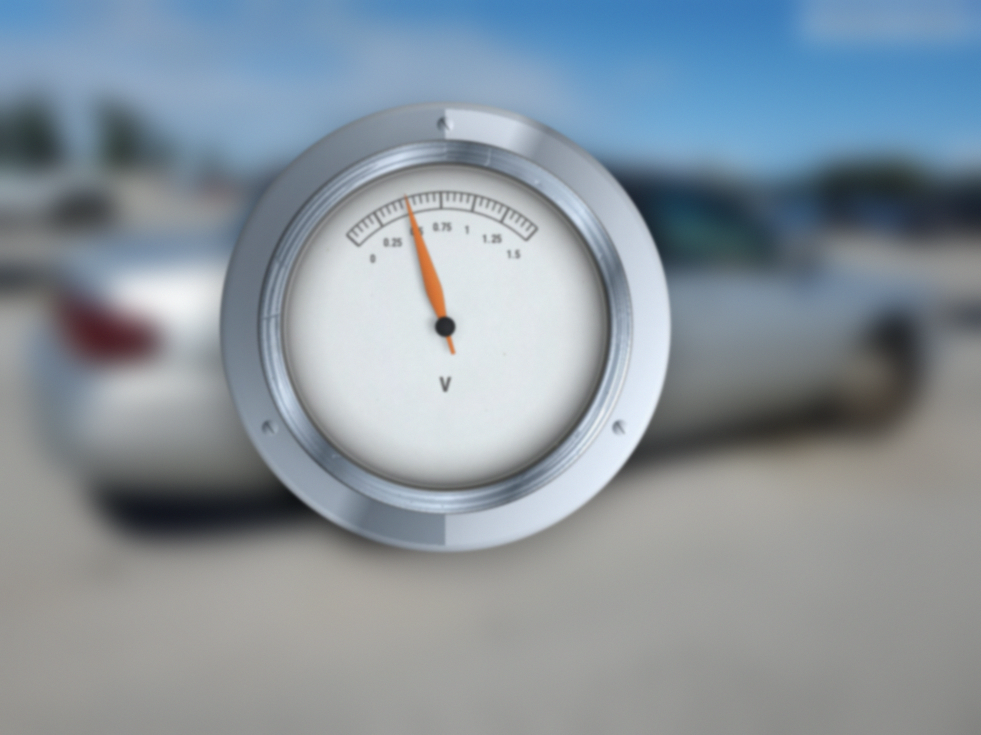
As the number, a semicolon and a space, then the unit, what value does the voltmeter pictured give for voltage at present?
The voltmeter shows 0.5; V
